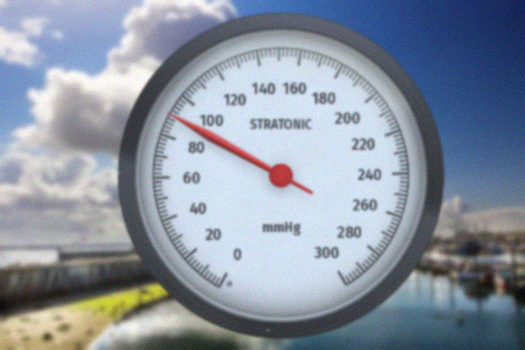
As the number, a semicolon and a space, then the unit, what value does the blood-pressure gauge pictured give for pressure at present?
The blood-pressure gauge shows 90; mmHg
